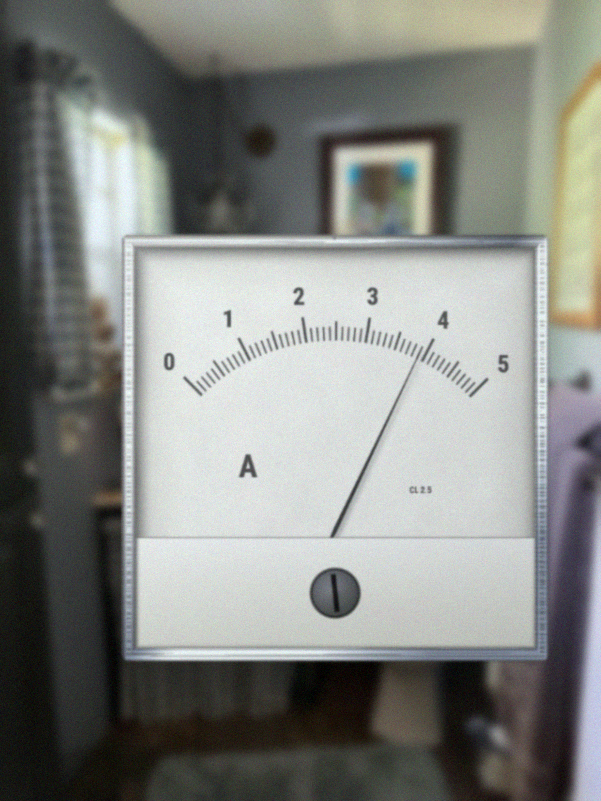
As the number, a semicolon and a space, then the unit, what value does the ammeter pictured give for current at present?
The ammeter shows 3.9; A
